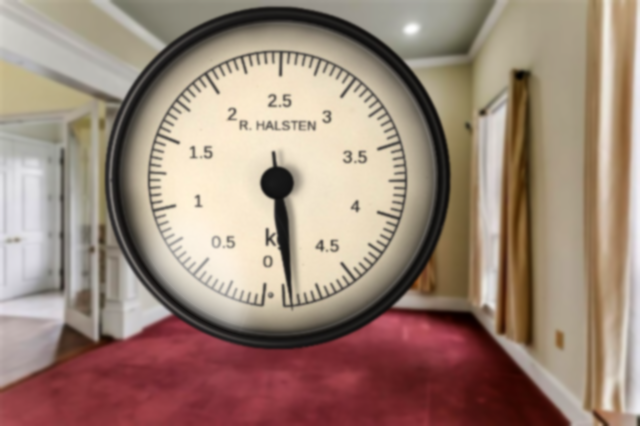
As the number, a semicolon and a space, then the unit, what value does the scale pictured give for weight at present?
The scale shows 4.95; kg
